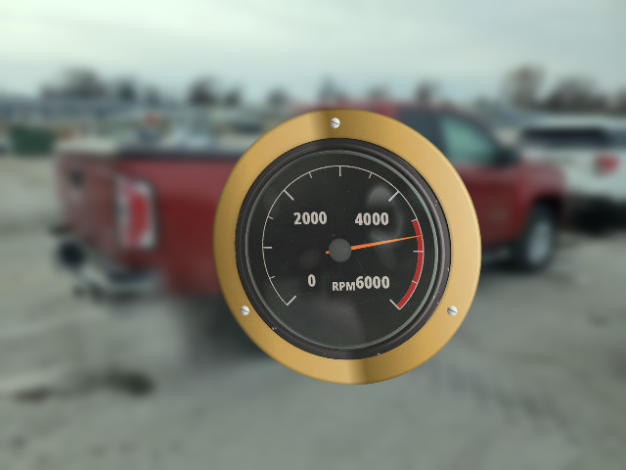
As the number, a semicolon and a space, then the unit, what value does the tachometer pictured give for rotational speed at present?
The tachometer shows 4750; rpm
